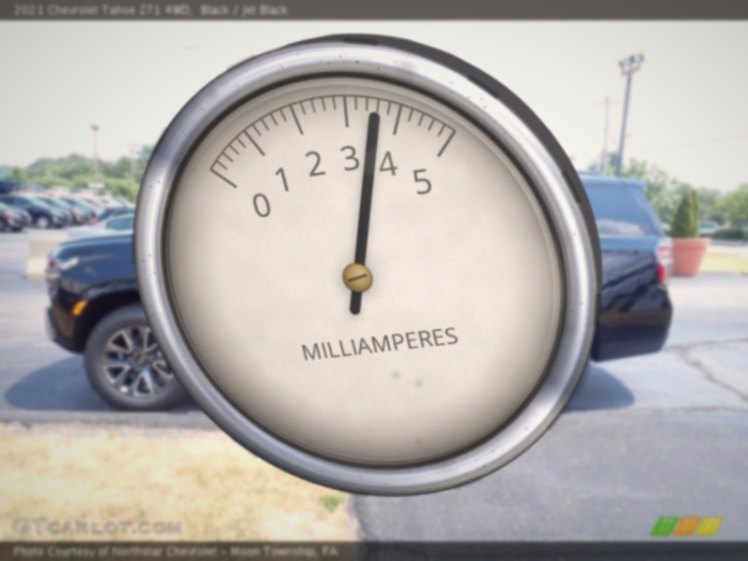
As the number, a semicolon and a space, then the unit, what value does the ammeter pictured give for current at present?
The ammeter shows 3.6; mA
